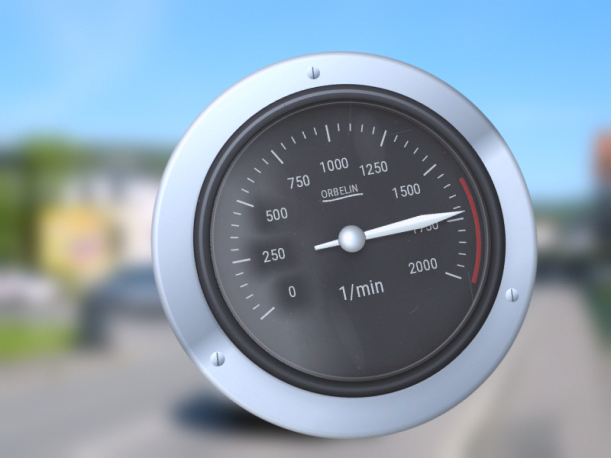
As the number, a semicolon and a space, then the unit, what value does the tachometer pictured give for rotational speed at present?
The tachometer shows 1725; rpm
